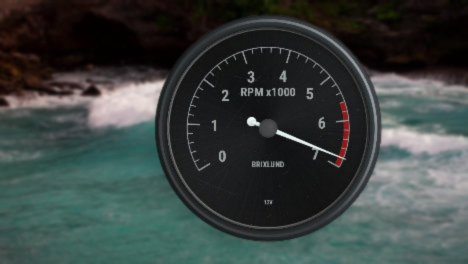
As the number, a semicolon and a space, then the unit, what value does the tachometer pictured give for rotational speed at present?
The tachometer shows 6800; rpm
